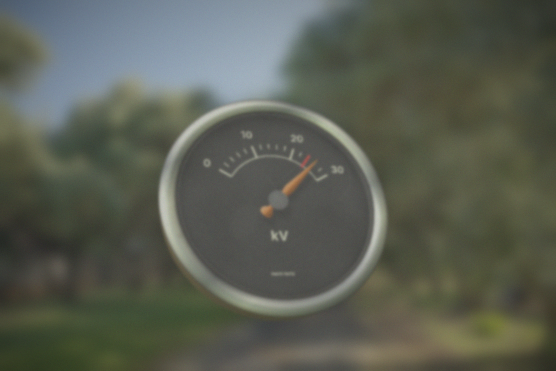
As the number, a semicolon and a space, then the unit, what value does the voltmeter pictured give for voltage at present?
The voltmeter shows 26; kV
